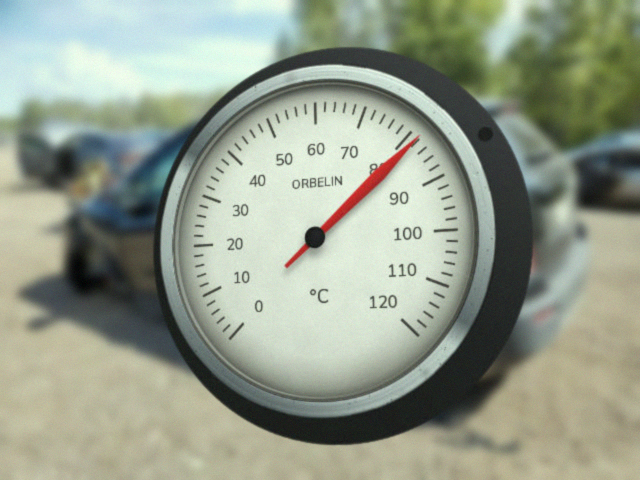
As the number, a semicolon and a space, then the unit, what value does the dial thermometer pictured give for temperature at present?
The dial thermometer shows 82; °C
